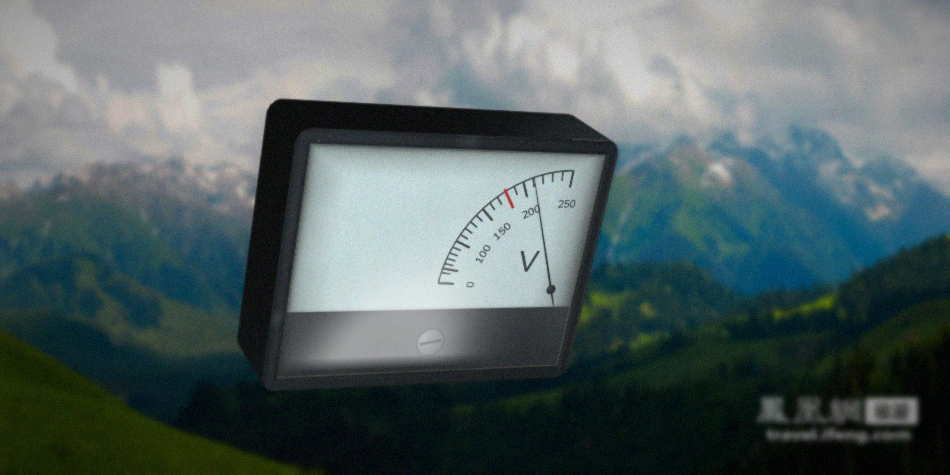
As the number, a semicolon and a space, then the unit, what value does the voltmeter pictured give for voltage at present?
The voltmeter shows 210; V
